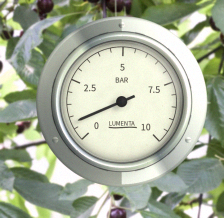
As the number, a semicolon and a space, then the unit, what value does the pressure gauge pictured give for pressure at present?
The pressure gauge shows 0.75; bar
